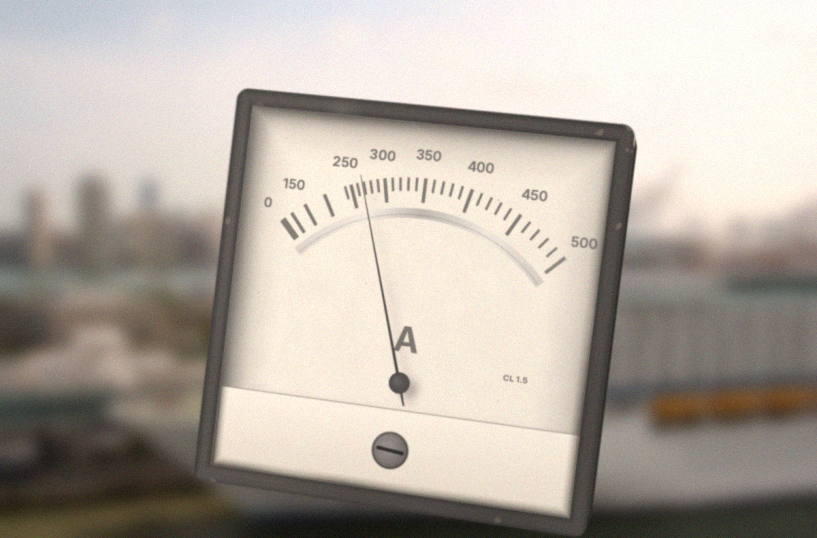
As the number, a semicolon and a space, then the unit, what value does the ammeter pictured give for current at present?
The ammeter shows 270; A
